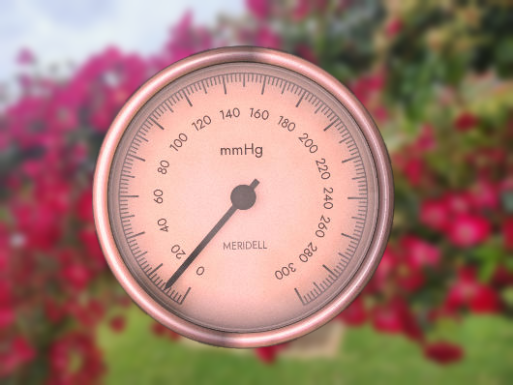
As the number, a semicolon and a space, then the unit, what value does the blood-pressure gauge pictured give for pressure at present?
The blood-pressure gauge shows 10; mmHg
